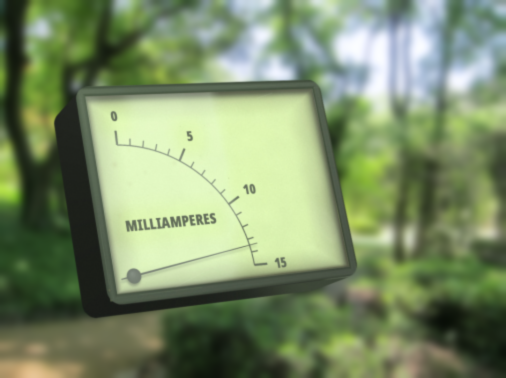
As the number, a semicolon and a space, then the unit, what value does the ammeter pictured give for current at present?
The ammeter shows 13.5; mA
